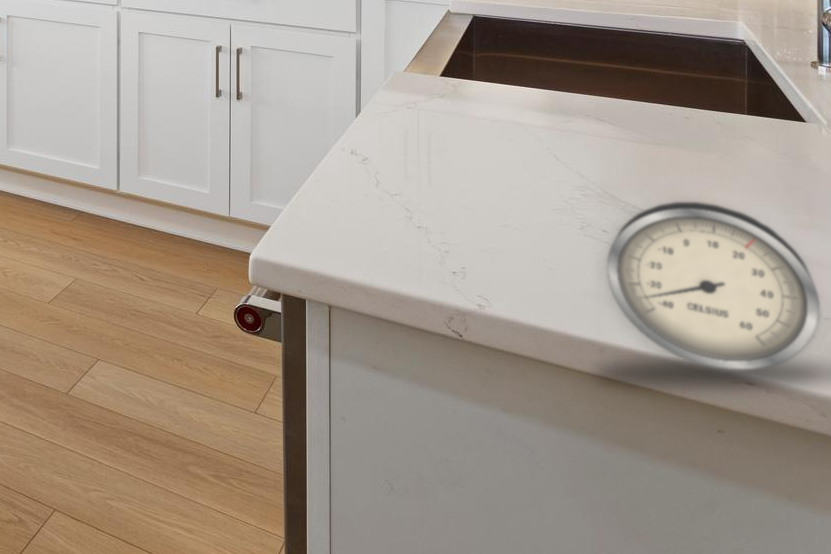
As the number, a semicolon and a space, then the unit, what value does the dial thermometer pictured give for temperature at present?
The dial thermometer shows -35; °C
